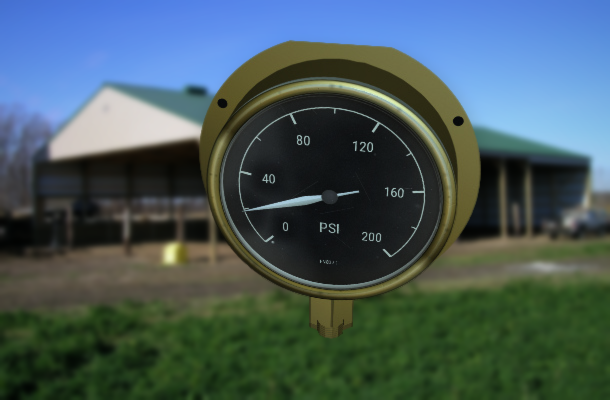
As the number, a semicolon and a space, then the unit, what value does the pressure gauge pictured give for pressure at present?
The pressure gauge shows 20; psi
